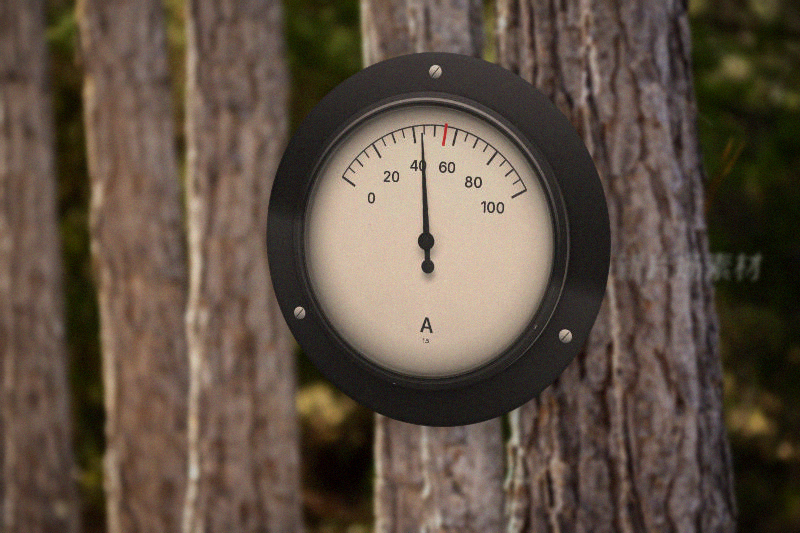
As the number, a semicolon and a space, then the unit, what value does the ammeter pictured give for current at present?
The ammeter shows 45; A
